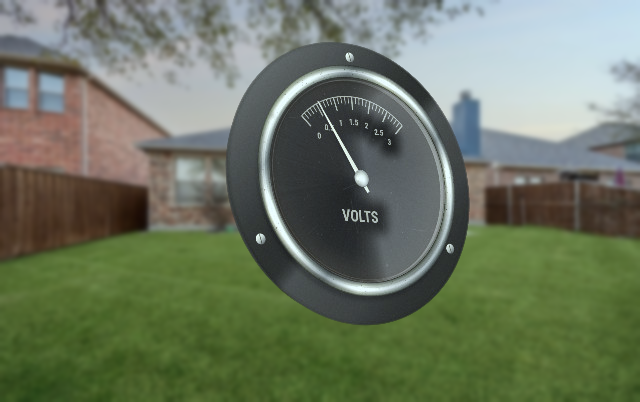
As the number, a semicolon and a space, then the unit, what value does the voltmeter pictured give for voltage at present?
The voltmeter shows 0.5; V
